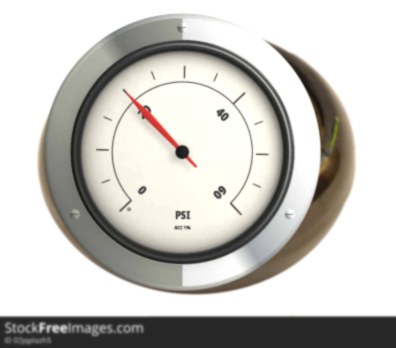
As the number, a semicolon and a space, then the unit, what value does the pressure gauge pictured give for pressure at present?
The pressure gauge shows 20; psi
